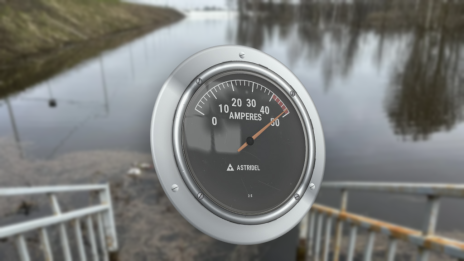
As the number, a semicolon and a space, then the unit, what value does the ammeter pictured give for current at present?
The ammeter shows 48; A
